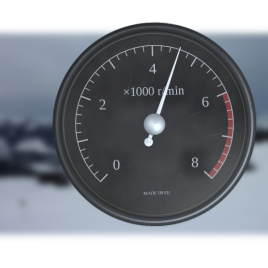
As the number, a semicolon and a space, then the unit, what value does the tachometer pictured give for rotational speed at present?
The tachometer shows 4600; rpm
